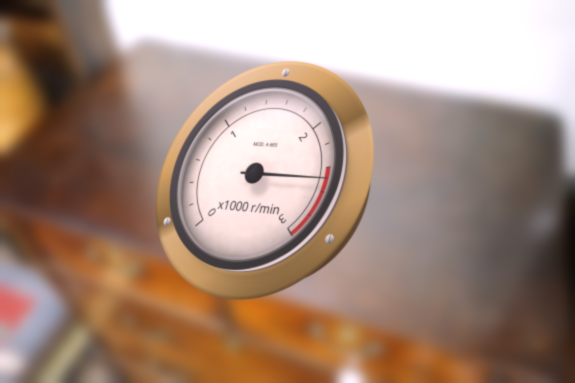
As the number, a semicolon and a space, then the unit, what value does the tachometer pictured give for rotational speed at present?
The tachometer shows 2500; rpm
